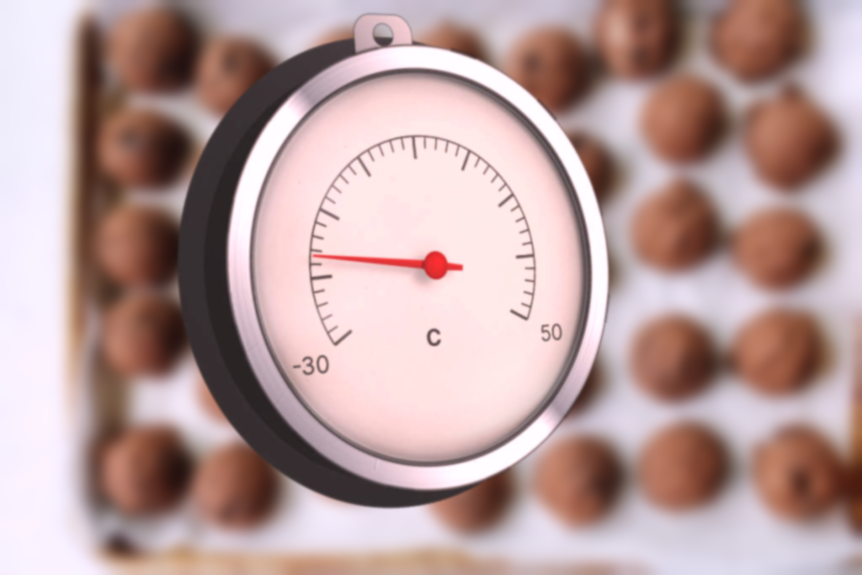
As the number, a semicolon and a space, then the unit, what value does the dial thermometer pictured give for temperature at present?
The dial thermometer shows -17; °C
